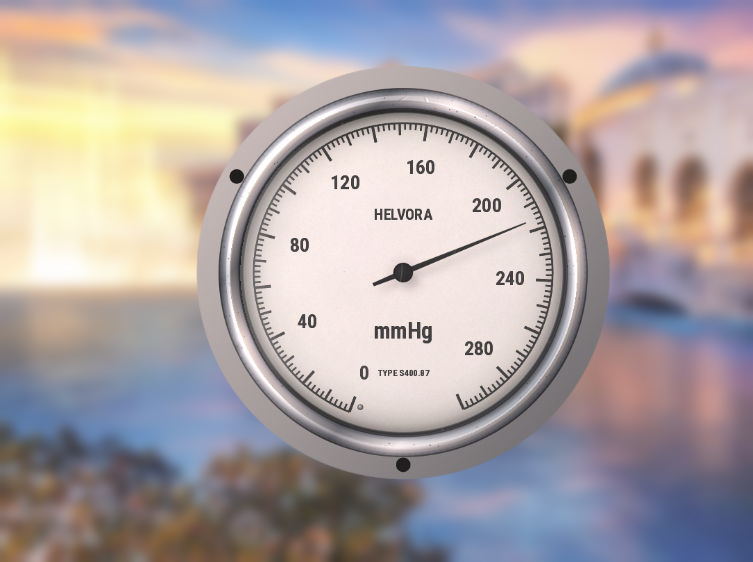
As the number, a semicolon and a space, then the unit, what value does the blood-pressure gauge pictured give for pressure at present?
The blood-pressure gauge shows 216; mmHg
